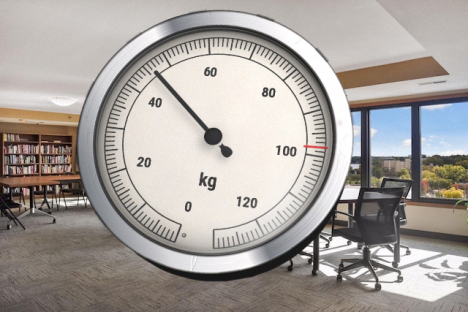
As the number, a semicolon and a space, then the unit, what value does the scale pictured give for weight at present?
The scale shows 46; kg
